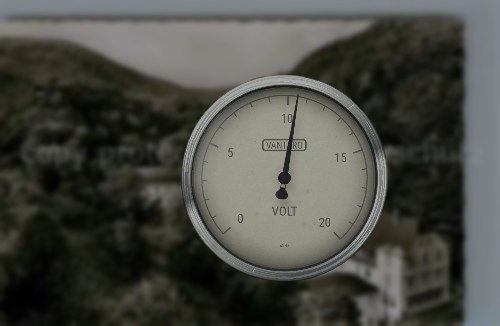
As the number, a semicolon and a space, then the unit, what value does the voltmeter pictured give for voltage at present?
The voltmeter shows 10.5; V
